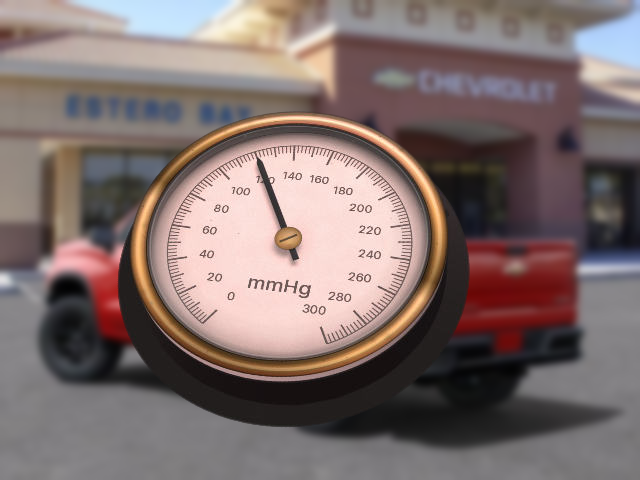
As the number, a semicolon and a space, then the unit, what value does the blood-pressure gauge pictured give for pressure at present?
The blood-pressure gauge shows 120; mmHg
